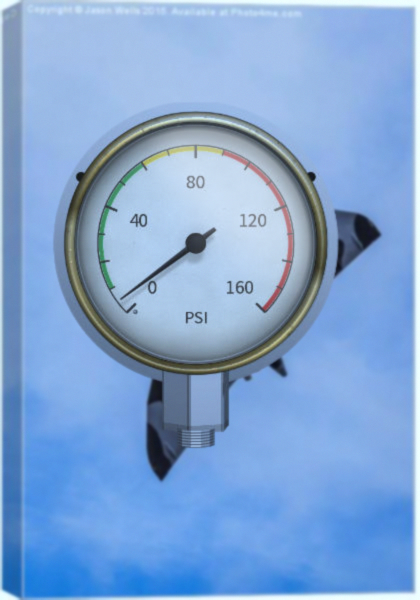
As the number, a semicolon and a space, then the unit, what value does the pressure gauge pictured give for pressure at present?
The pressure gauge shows 5; psi
